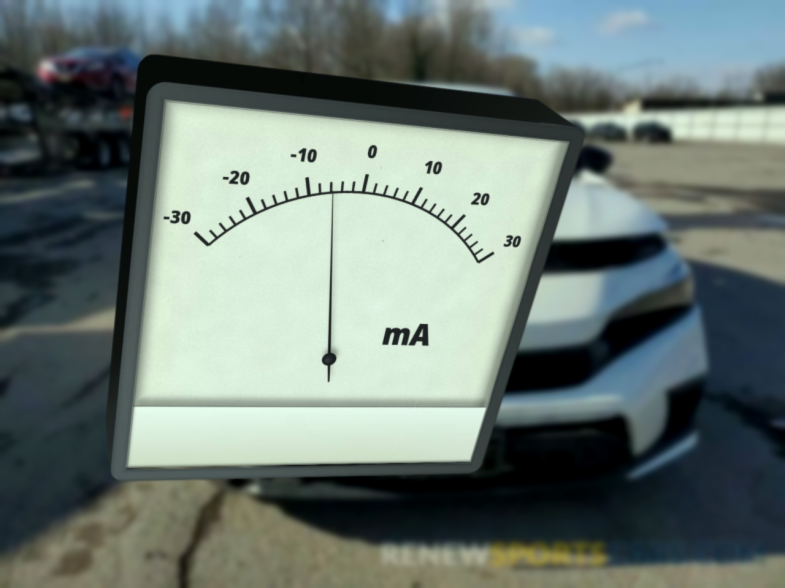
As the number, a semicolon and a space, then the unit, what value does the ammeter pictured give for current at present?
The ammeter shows -6; mA
